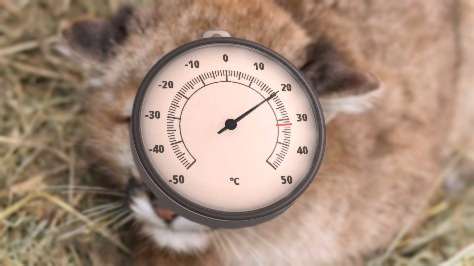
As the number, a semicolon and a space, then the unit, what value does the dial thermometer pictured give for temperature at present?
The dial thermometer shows 20; °C
